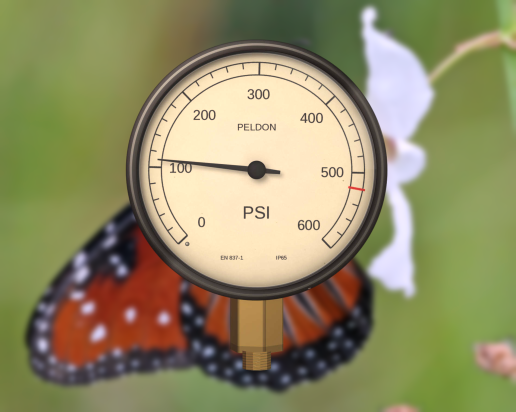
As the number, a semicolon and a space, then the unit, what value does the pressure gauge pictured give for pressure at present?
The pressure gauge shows 110; psi
